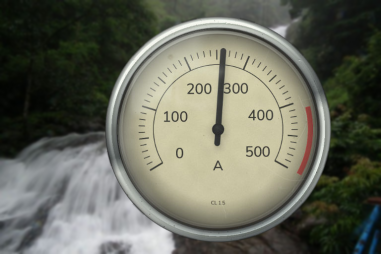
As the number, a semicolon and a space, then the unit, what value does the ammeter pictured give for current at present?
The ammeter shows 260; A
